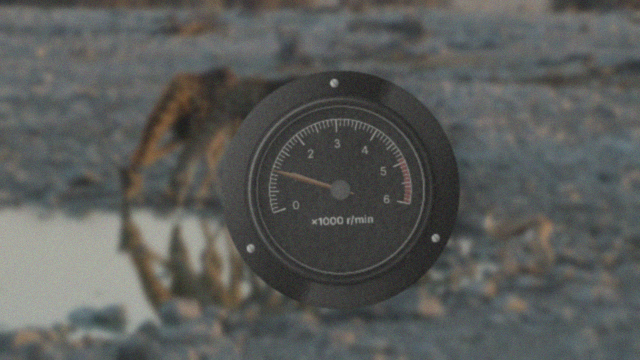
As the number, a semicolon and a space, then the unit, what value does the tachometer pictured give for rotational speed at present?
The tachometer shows 1000; rpm
